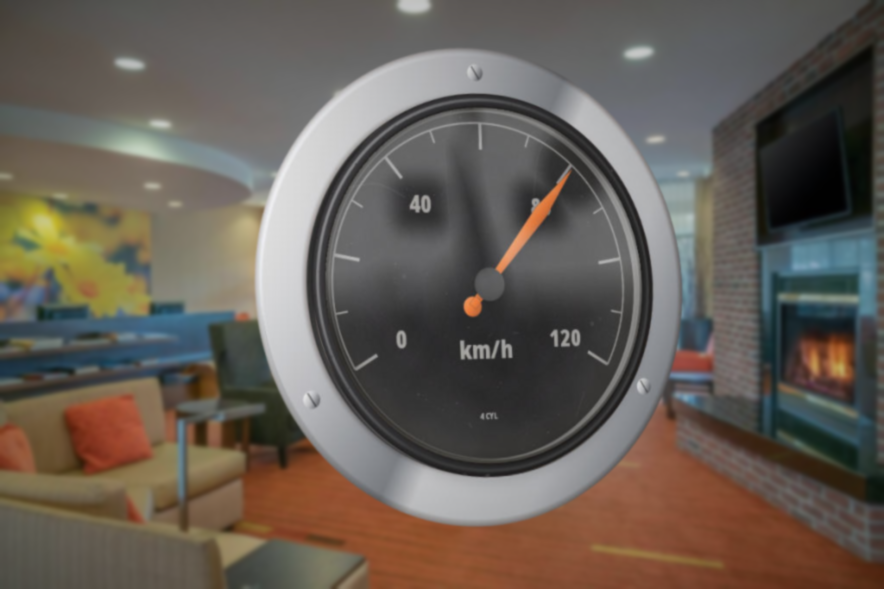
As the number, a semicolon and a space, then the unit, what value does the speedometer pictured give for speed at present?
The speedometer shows 80; km/h
